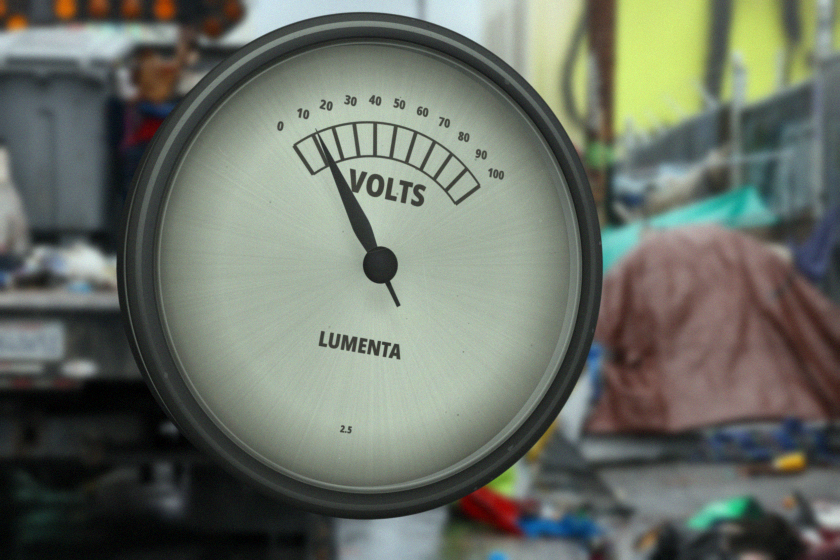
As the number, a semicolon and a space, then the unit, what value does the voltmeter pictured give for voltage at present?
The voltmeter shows 10; V
